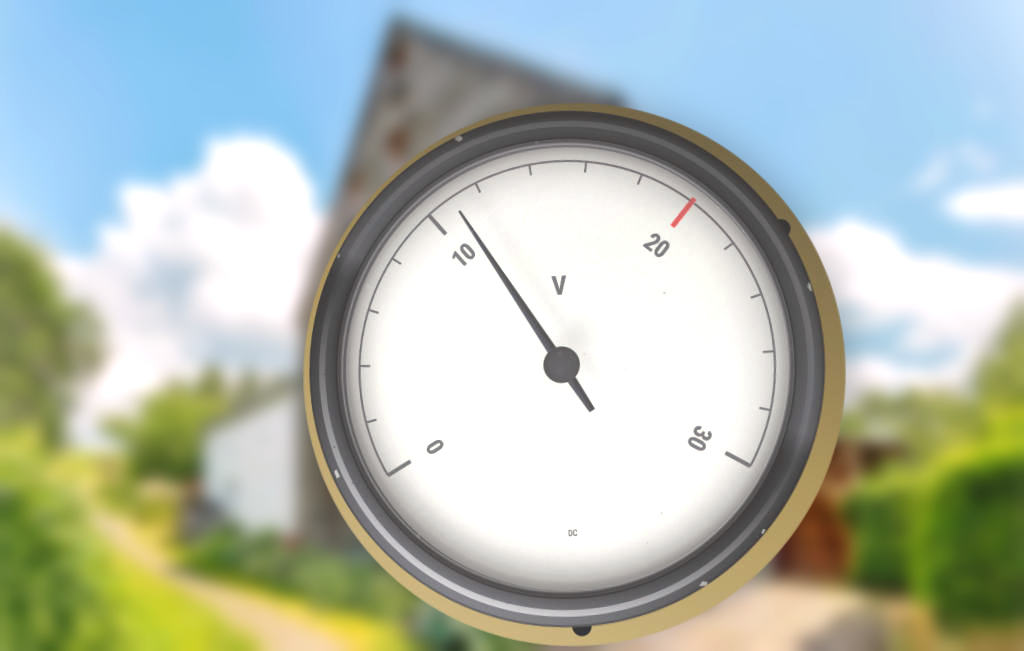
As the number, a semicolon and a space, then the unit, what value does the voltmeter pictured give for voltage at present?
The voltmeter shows 11; V
